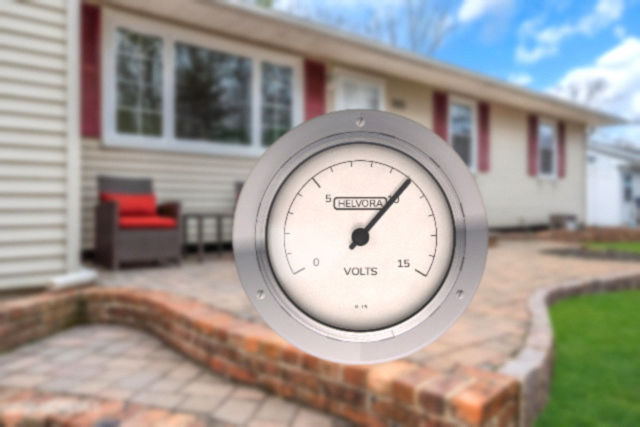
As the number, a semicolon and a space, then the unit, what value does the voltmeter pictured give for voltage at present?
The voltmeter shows 10; V
